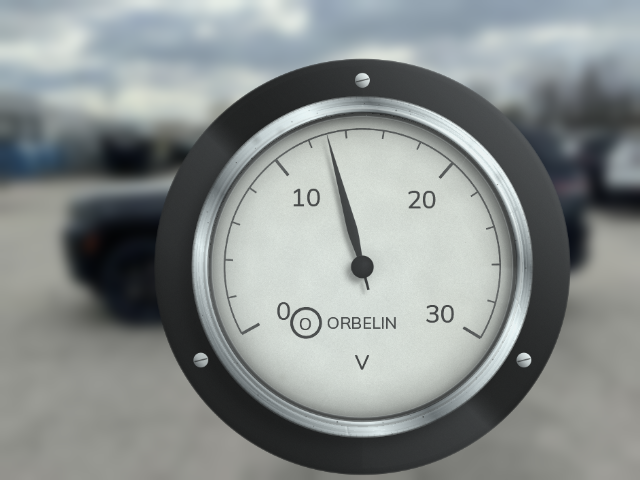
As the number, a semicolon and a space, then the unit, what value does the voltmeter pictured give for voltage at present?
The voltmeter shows 13; V
